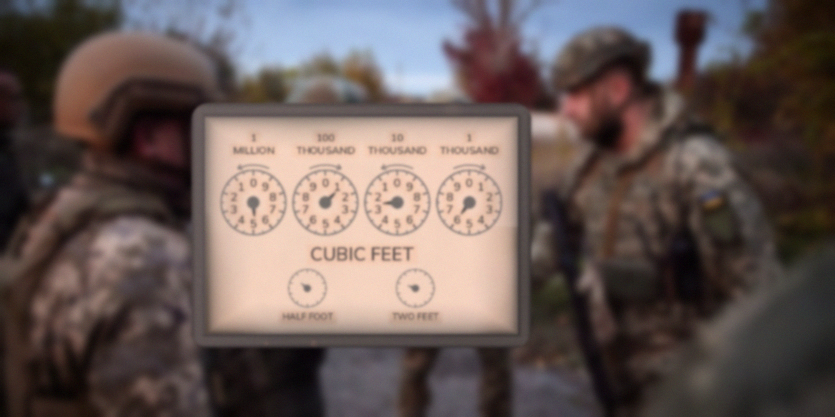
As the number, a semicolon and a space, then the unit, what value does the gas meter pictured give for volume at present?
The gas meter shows 512600; ft³
